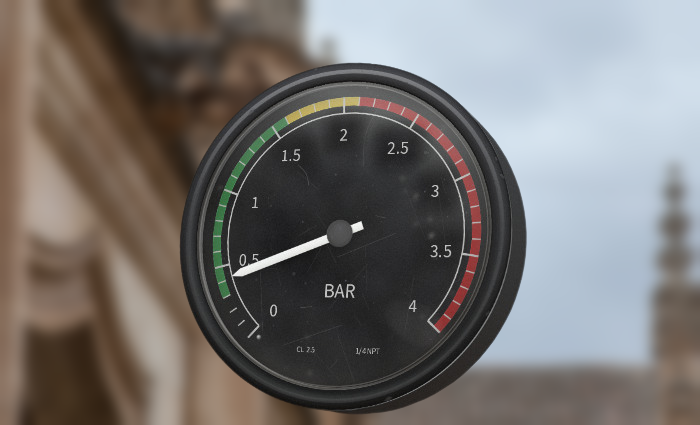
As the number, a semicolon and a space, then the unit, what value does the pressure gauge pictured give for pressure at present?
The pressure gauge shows 0.4; bar
